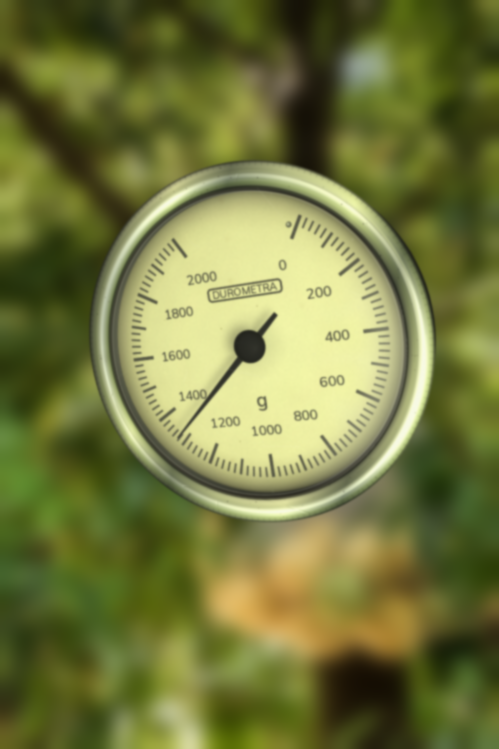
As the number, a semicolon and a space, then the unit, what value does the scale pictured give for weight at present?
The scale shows 1320; g
